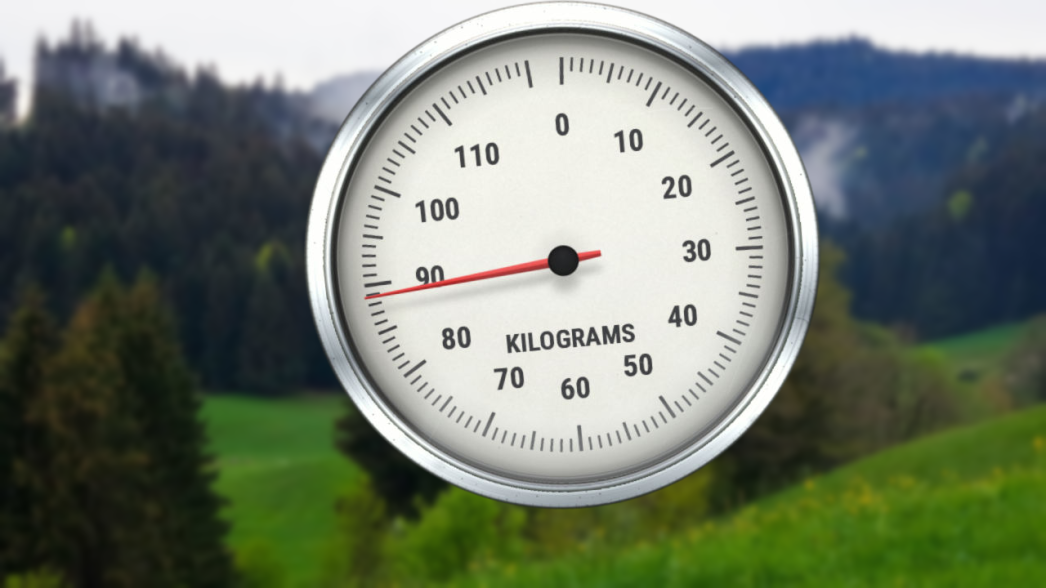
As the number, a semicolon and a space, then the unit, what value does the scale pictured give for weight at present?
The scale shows 89; kg
